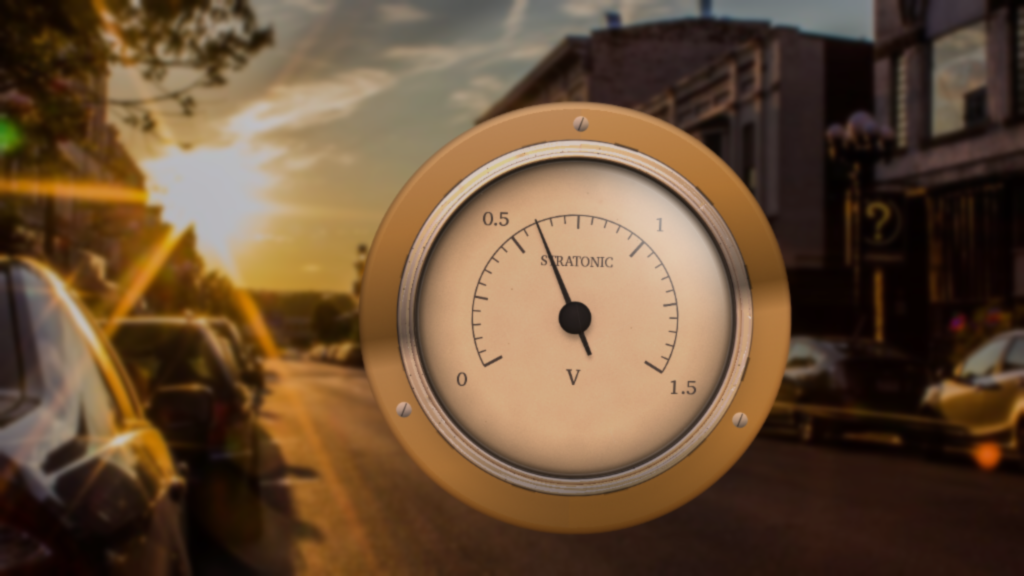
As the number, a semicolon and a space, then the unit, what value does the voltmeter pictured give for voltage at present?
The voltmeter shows 0.6; V
